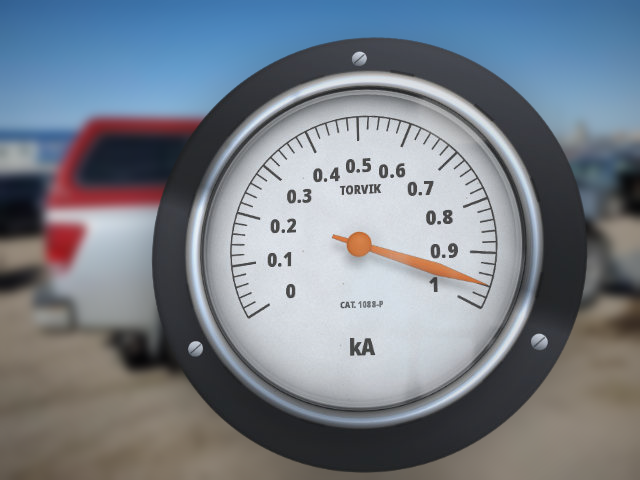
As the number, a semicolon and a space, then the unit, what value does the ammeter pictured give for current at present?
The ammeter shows 0.96; kA
